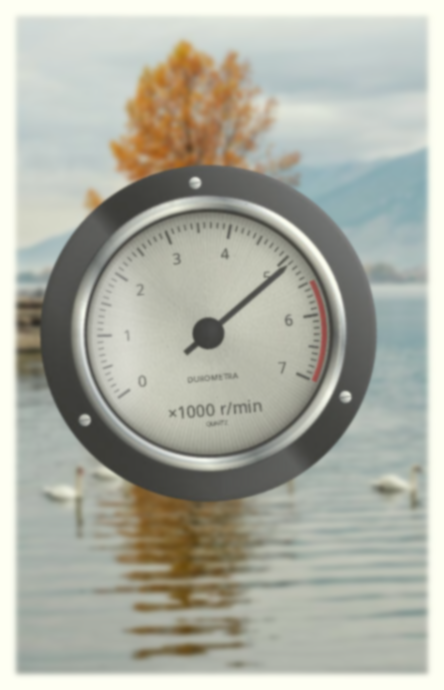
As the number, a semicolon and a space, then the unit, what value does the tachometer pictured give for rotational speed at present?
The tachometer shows 5100; rpm
